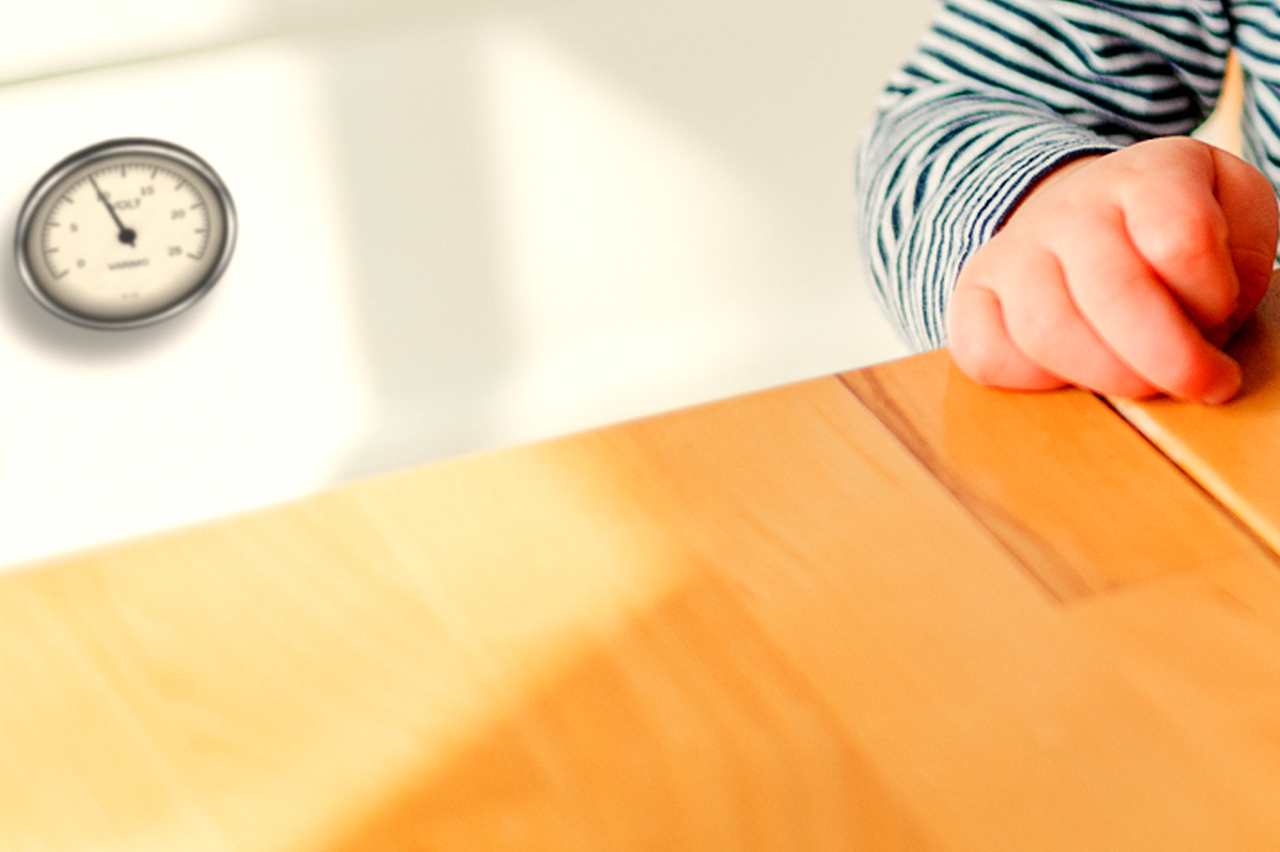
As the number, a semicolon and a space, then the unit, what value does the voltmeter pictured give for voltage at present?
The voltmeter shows 10; V
